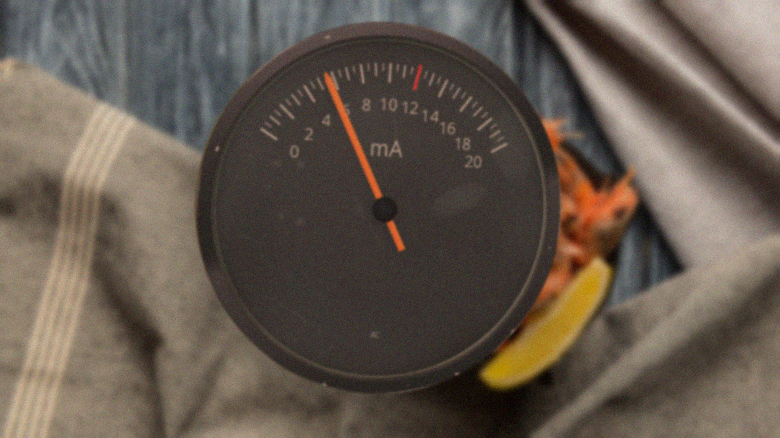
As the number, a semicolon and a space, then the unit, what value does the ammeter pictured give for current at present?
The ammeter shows 5.5; mA
